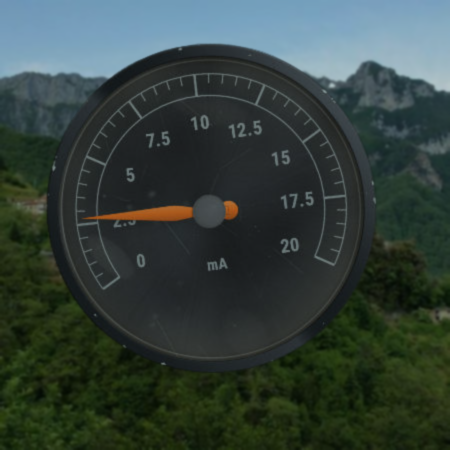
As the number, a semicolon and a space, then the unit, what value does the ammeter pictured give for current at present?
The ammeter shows 2.75; mA
